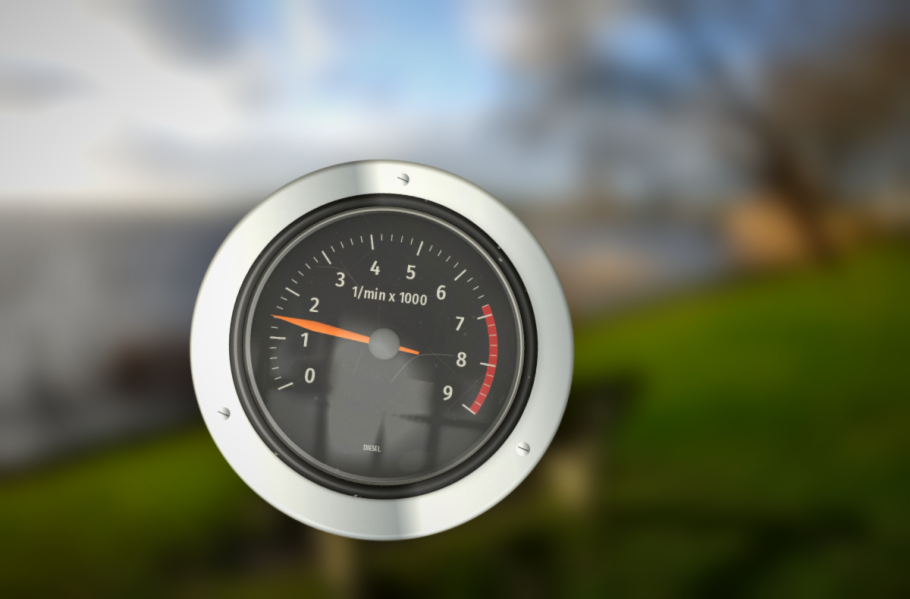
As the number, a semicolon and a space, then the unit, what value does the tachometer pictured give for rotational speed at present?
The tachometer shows 1400; rpm
